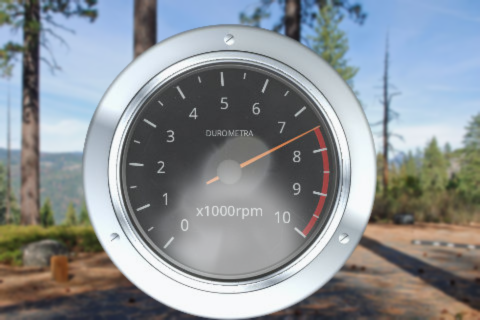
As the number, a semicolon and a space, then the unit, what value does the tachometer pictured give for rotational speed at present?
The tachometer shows 7500; rpm
